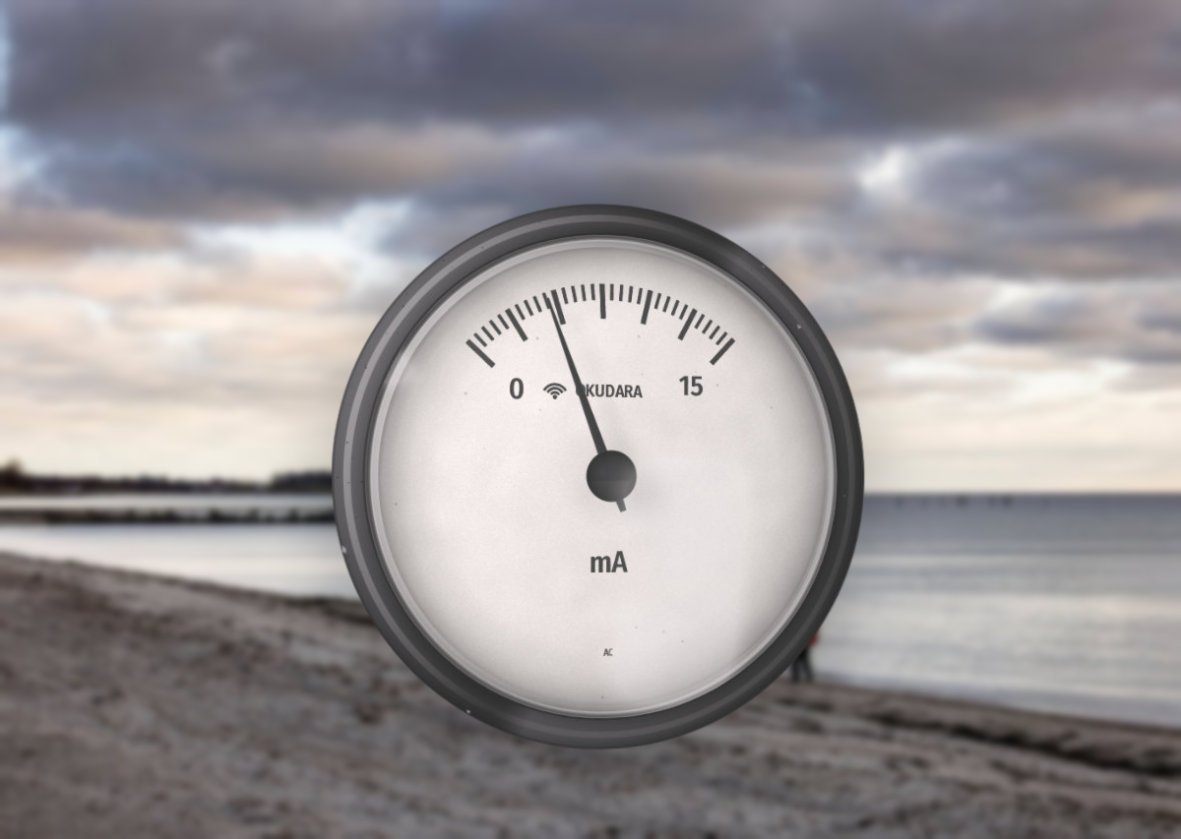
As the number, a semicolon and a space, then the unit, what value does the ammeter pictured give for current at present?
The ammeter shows 4.5; mA
